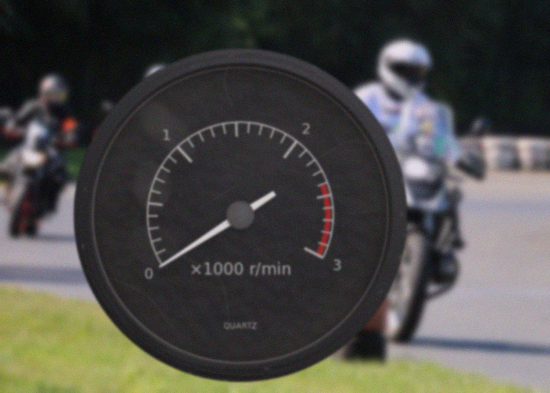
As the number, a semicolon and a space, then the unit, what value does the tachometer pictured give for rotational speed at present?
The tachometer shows 0; rpm
